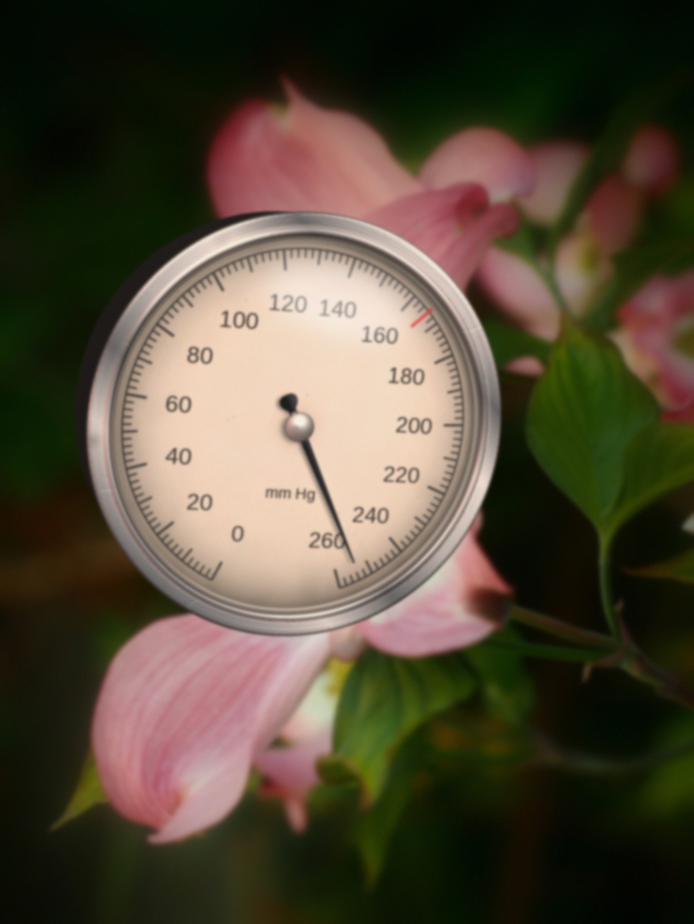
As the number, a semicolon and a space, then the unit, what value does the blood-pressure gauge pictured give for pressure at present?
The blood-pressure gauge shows 254; mmHg
